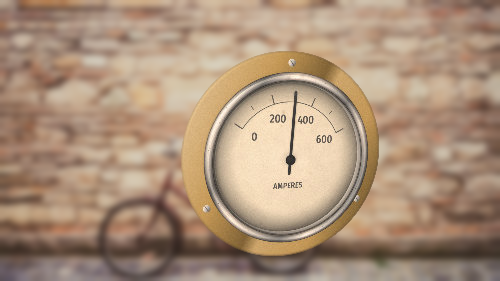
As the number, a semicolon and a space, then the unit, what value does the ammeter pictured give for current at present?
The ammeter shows 300; A
